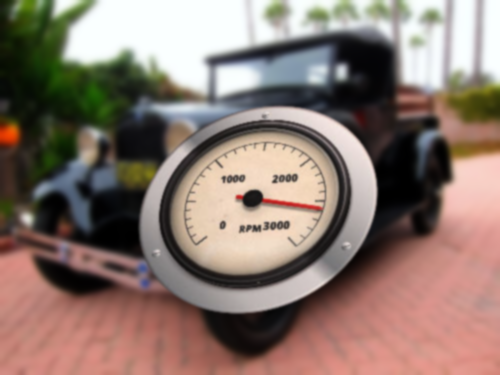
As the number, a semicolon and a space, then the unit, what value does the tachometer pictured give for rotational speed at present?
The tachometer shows 2600; rpm
